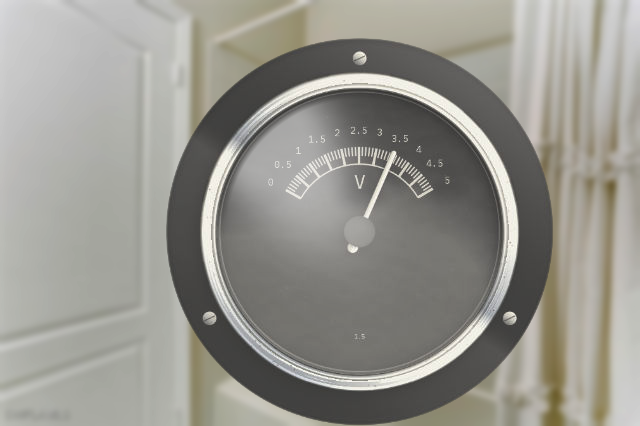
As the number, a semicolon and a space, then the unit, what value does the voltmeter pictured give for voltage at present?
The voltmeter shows 3.5; V
